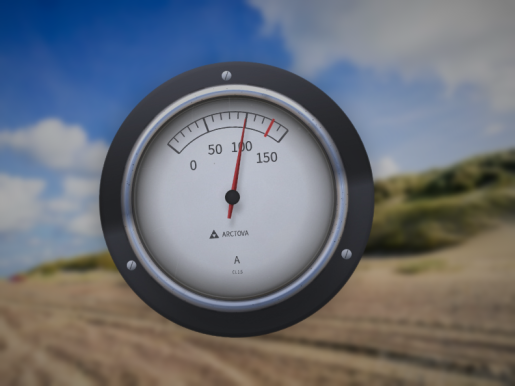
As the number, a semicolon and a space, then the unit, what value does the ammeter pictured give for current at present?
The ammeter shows 100; A
